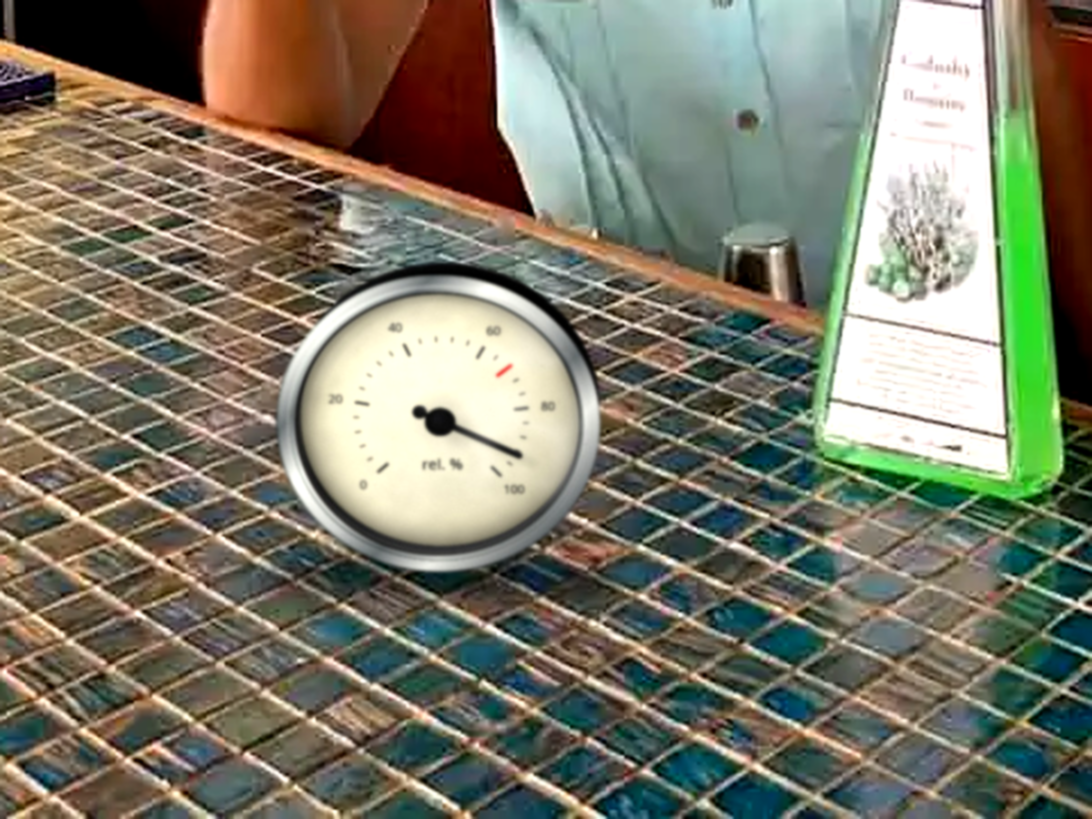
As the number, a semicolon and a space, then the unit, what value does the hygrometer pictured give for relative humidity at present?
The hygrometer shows 92; %
